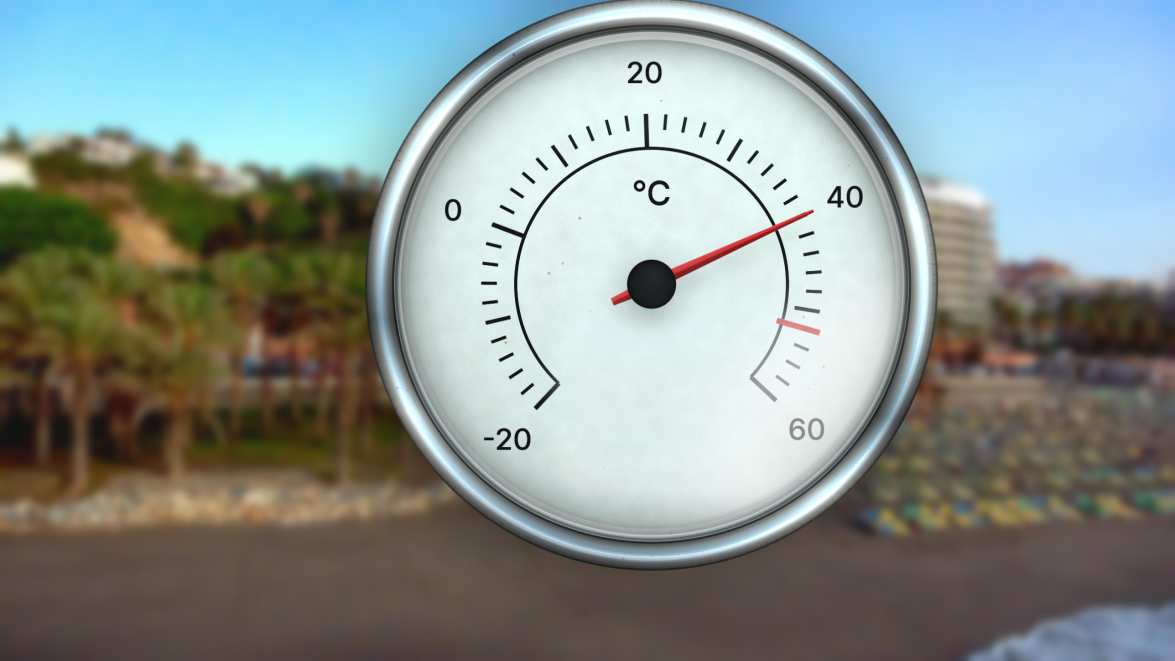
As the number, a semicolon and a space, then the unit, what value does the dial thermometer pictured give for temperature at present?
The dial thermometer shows 40; °C
